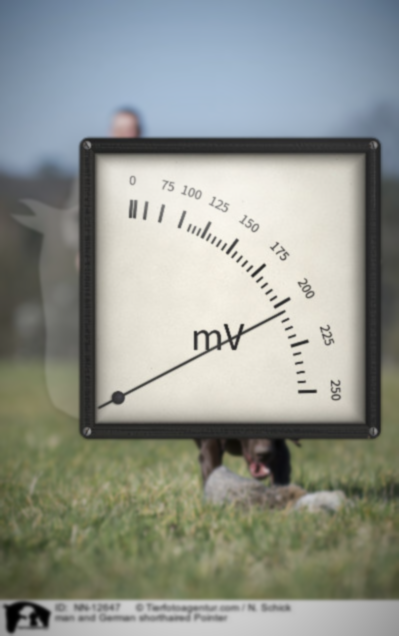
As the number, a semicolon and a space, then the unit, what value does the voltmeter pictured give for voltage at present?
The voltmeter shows 205; mV
